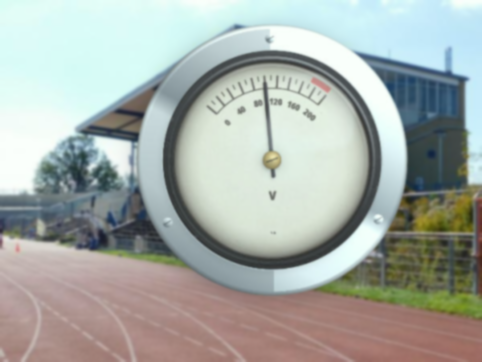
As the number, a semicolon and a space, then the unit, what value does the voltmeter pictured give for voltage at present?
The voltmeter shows 100; V
